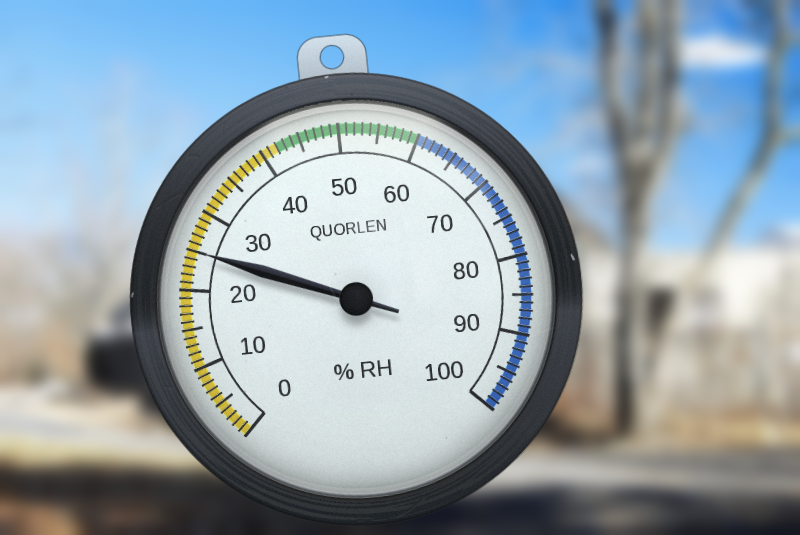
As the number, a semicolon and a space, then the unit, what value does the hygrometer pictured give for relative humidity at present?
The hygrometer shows 25; %
